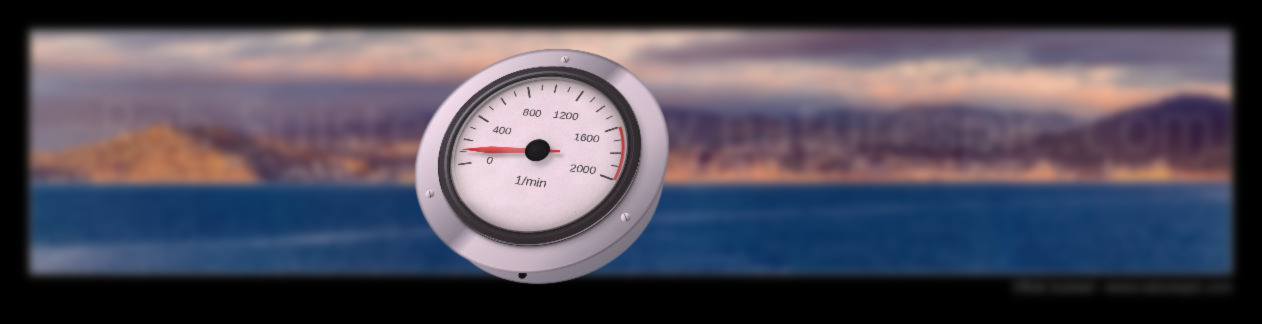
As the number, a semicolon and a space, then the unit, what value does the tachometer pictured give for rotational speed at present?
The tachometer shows 100; rpm
